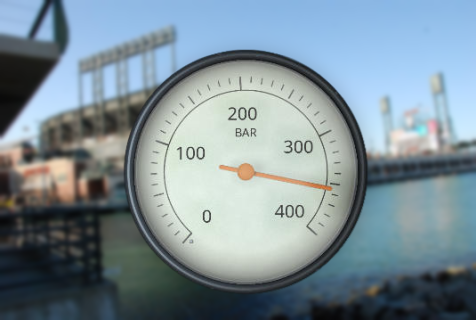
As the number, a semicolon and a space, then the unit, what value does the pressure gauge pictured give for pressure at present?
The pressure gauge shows 355; bar
